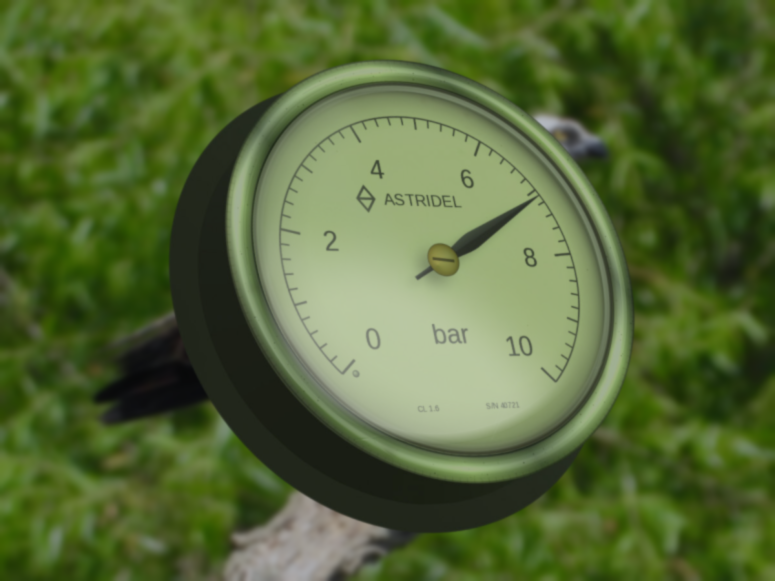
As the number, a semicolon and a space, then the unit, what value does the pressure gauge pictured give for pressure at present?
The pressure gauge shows 7.1; bar
